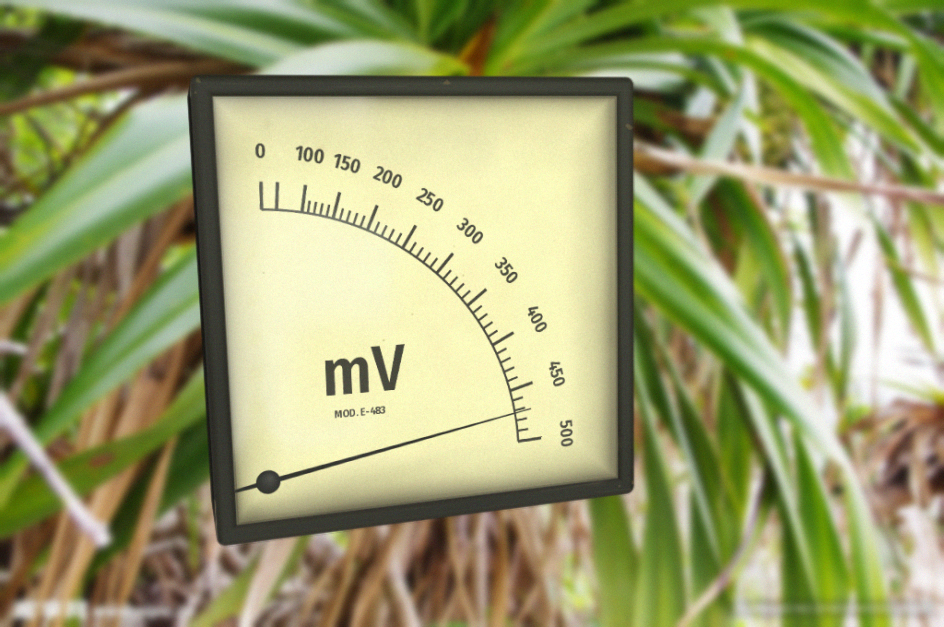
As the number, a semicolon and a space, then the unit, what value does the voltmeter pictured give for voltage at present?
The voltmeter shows 470; mV
